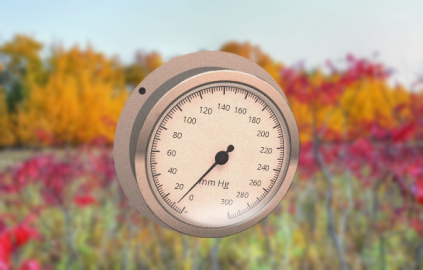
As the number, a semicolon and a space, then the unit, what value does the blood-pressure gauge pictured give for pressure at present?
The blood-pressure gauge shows 10; mmHg
